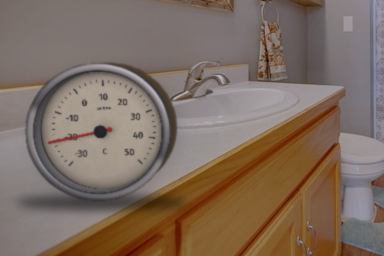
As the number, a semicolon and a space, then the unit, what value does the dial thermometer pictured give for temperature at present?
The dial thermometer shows -20; °C
